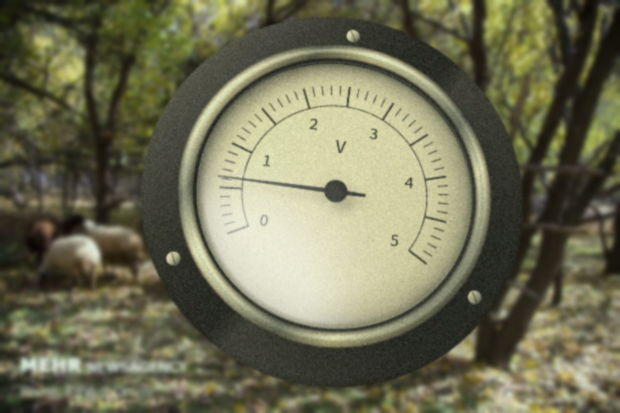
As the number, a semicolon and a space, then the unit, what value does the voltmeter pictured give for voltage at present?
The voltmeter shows 0.6; V
